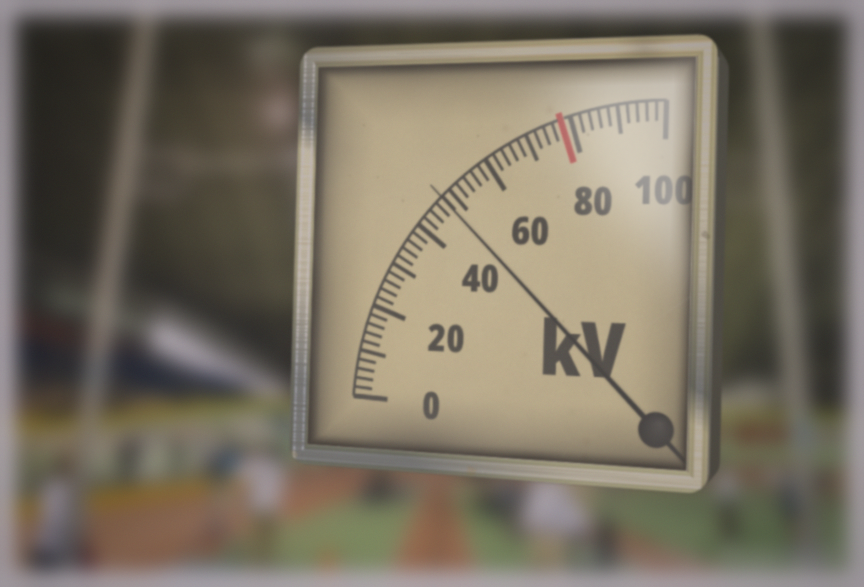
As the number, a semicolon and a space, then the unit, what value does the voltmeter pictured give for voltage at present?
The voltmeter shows 48; kV
